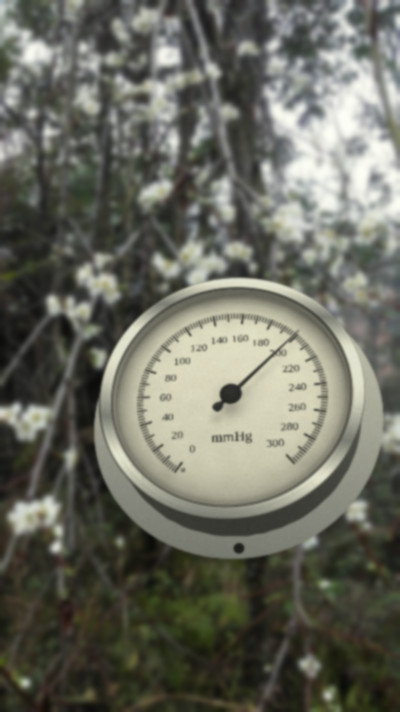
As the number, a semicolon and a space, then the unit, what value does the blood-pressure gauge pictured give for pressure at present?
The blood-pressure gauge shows 200; mmHg
